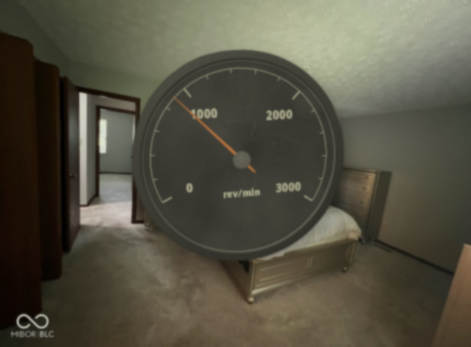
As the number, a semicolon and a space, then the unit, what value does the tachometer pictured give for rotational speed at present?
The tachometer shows 900; rpm
